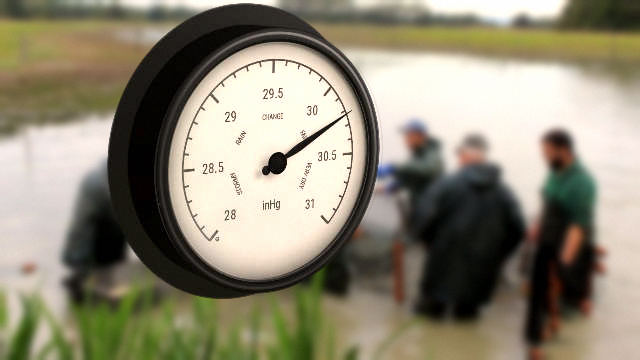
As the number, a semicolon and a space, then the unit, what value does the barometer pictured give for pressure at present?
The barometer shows 30.2; inHg
